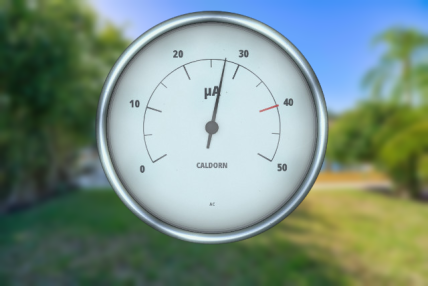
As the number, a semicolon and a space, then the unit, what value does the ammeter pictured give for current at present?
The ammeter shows 27.5; µA
